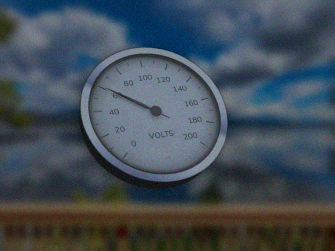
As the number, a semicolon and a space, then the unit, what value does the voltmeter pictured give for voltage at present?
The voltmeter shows 60; V
